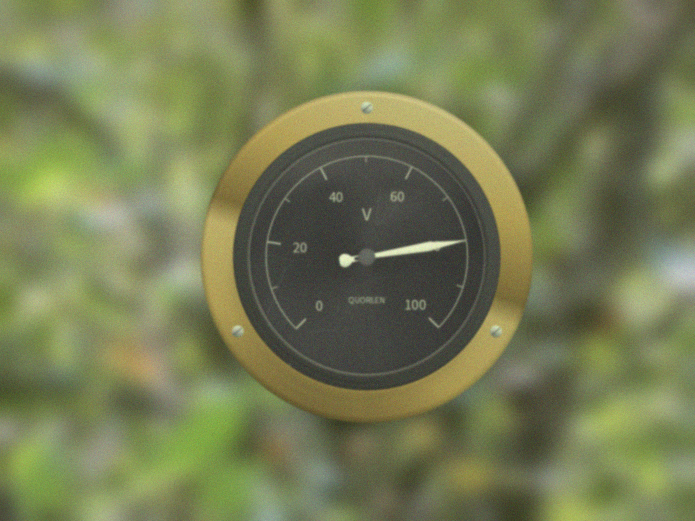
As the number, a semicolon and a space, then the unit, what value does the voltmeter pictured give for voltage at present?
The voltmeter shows 80; V
